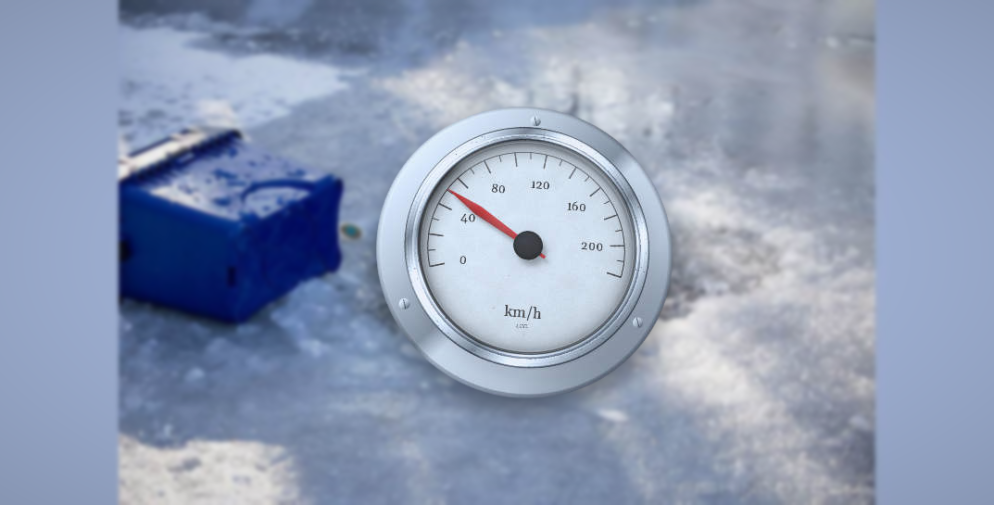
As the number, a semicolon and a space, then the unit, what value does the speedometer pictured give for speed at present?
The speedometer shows 50; km/h
